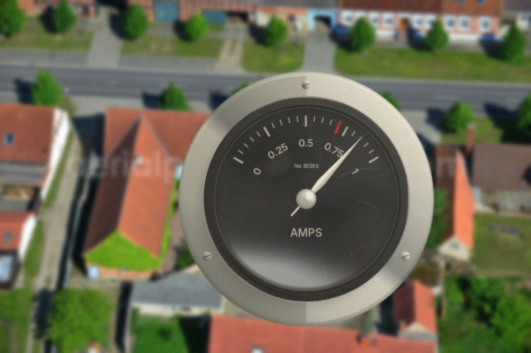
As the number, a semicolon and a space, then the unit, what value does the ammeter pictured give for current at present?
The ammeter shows 0.85; A
